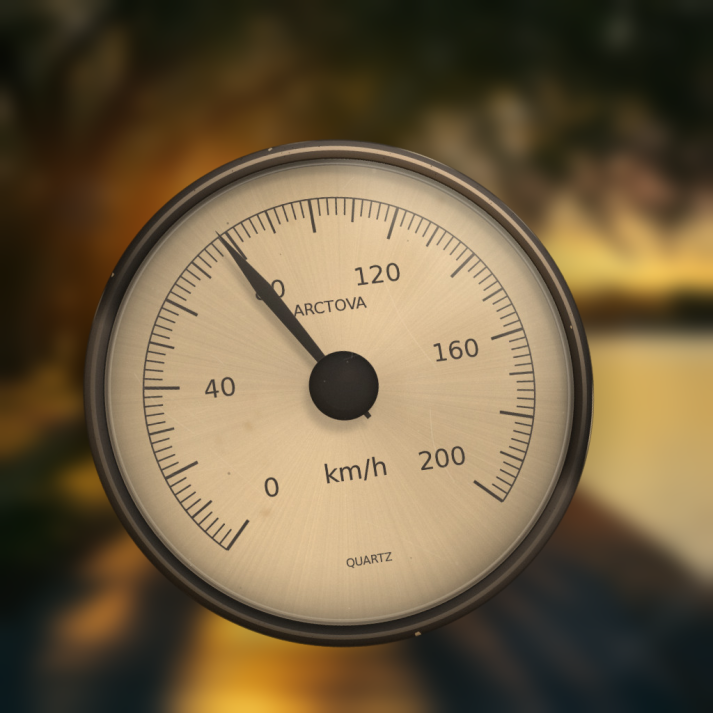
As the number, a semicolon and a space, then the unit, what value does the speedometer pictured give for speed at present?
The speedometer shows 78; km/h
